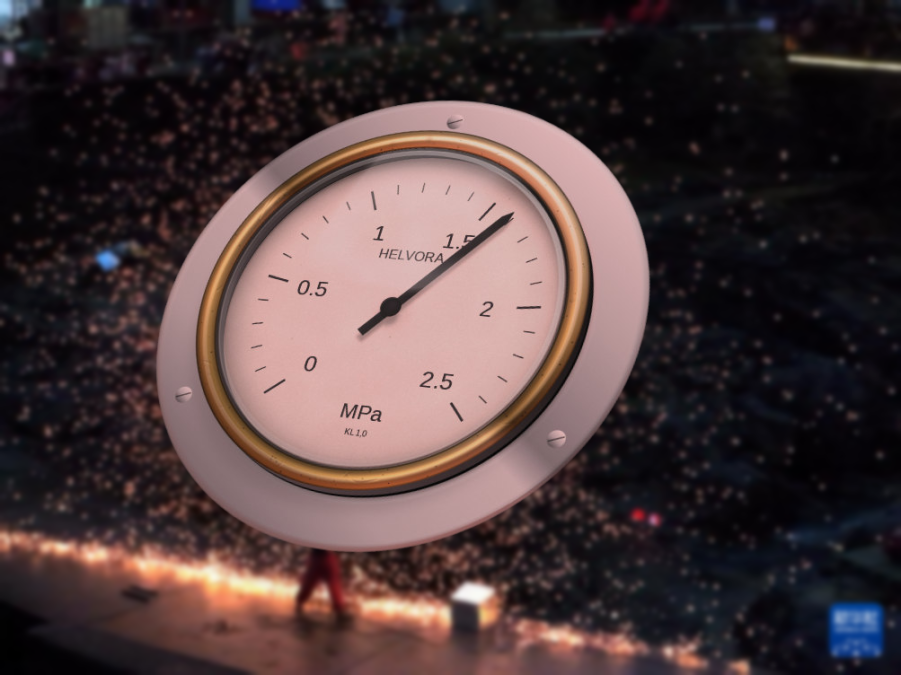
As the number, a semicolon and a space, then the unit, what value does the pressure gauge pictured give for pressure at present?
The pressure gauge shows 1.6; MPa
